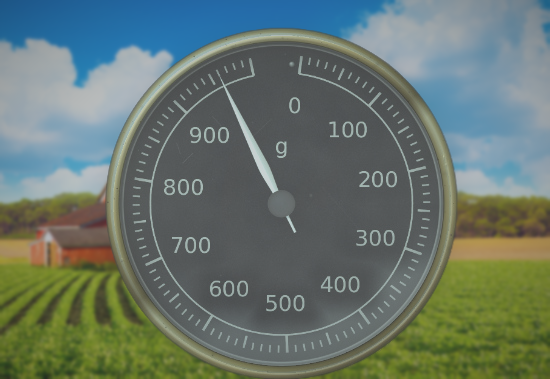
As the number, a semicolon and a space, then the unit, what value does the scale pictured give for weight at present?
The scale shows 960; g
